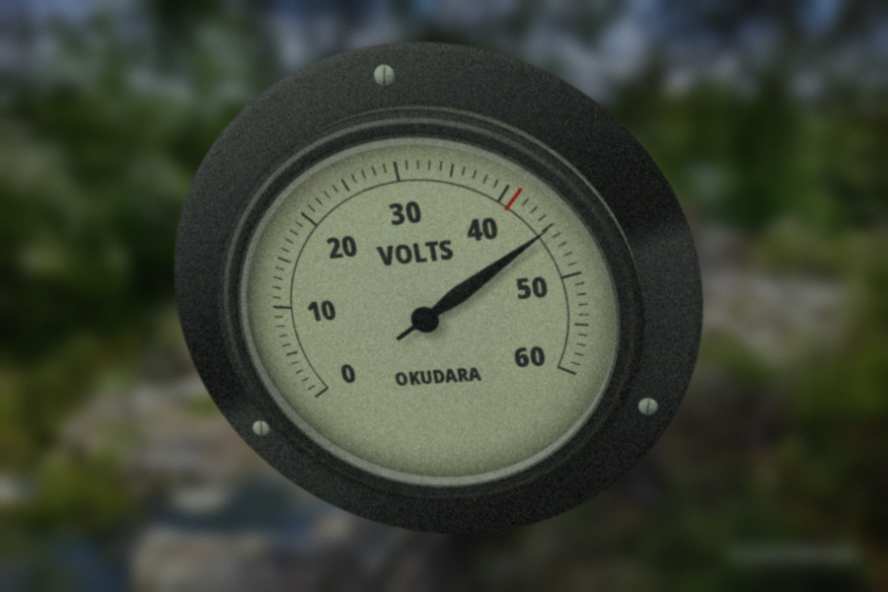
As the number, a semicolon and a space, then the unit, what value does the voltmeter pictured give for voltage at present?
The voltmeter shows 45; V
